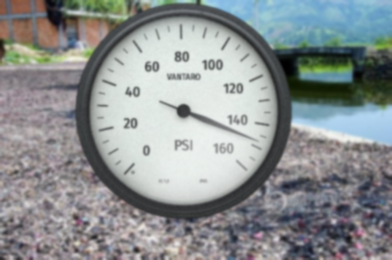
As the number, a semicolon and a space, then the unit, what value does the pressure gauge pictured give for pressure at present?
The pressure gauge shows 147.5; psi
